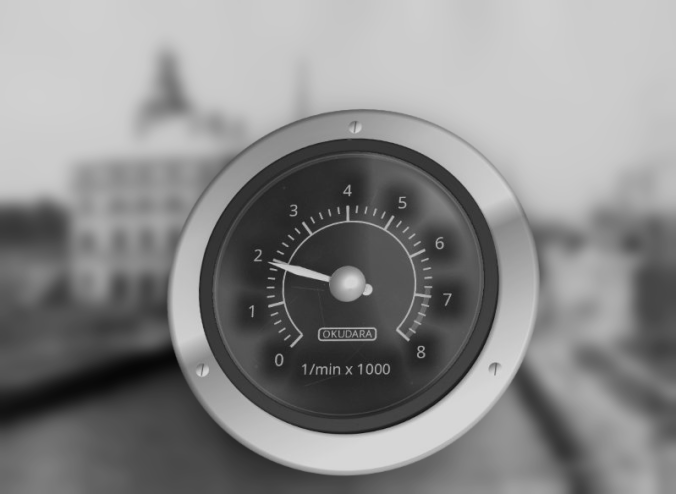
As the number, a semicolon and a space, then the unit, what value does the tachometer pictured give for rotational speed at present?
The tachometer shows 1900; rpm
